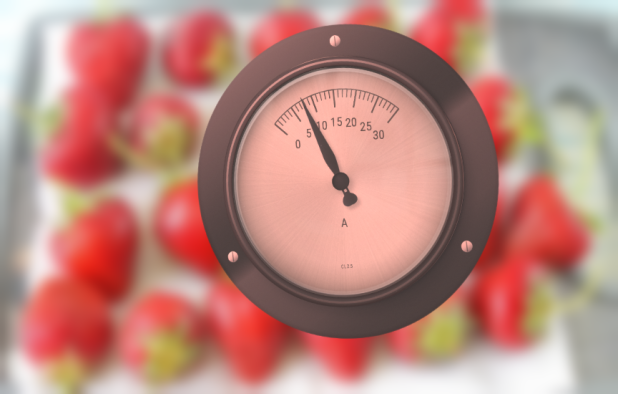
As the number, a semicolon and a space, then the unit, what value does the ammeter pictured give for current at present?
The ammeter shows 8; A
